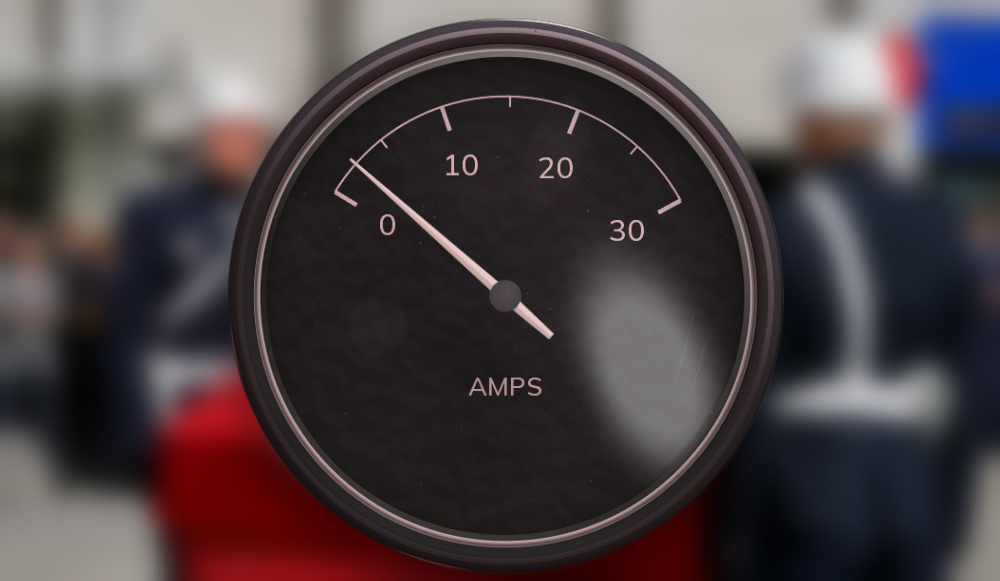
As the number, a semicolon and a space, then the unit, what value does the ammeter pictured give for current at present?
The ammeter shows 2.5; A
